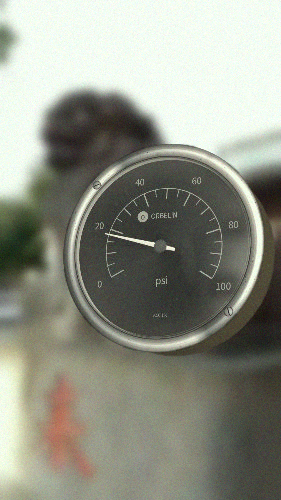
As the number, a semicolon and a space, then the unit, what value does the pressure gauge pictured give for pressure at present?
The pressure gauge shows 17.5; psi
